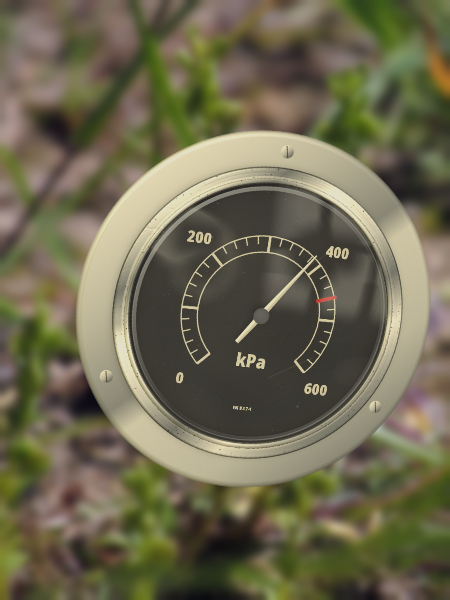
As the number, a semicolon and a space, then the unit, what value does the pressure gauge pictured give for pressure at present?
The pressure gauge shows 380; kPa
